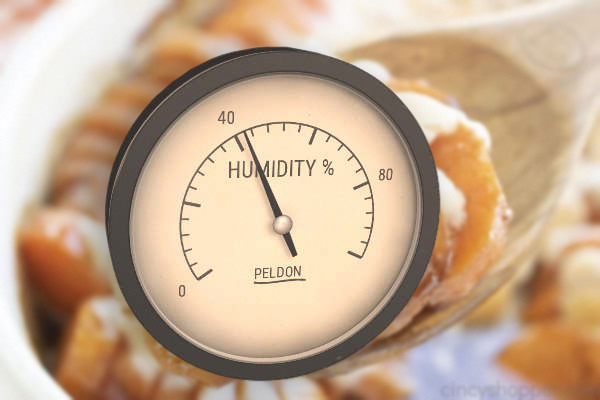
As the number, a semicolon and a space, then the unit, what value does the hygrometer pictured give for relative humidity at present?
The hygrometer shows 42; %
